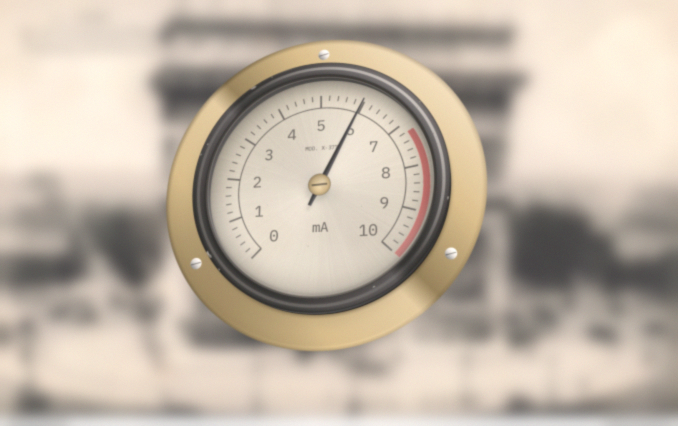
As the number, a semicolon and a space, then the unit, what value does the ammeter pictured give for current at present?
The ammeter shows 6; mA
